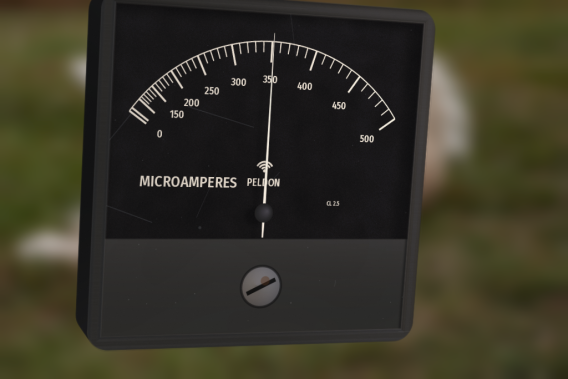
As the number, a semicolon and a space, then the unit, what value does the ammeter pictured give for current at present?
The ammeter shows 350; µA
